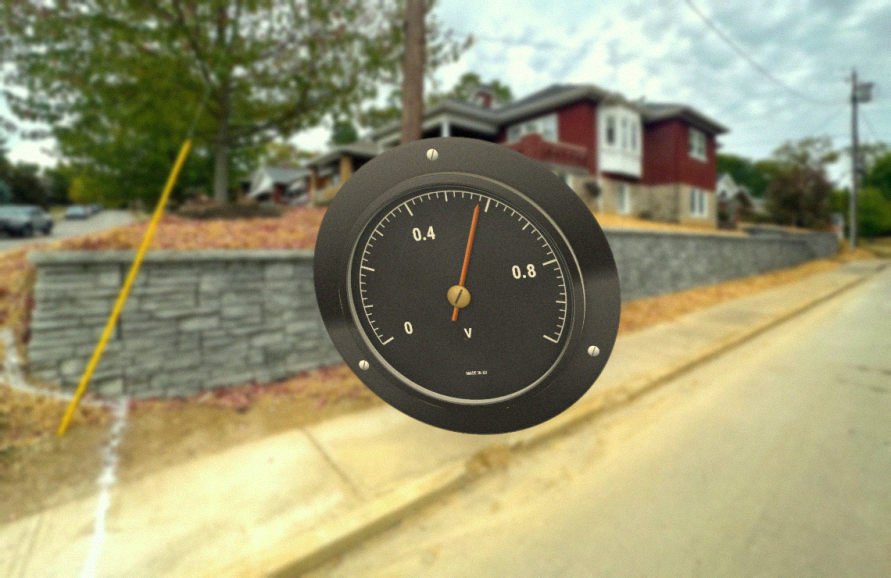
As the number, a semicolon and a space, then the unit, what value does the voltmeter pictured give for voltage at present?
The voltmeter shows 0.58; V
